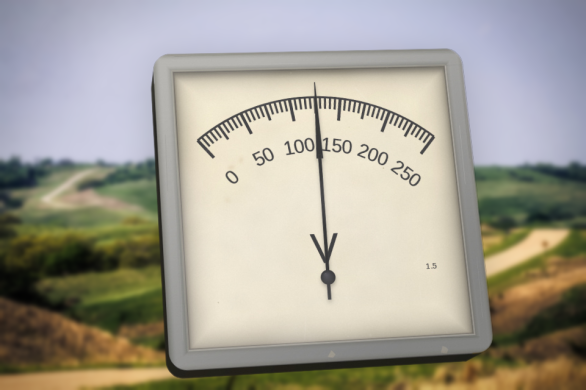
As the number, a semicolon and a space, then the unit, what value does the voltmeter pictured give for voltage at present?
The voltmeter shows 125; V
